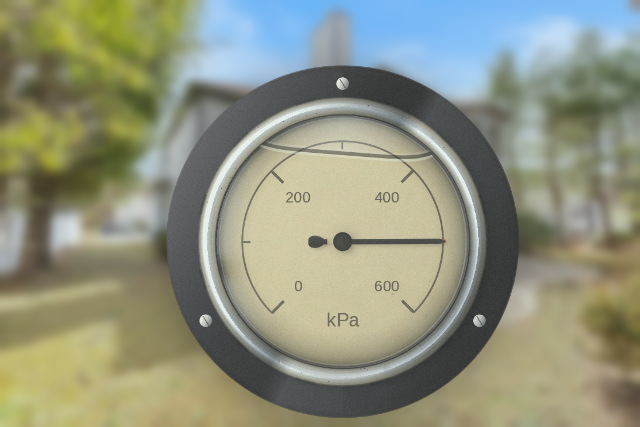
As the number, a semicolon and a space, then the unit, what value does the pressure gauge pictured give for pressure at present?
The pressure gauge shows 500; kPa
